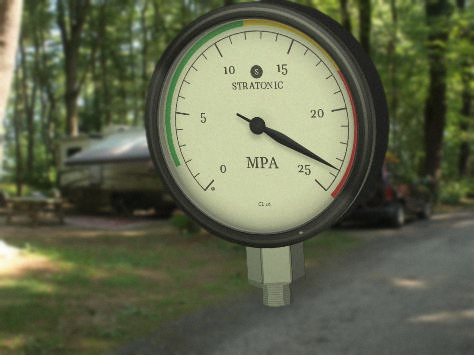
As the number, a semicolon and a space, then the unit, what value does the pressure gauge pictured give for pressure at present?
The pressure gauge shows 23.5; MPa
